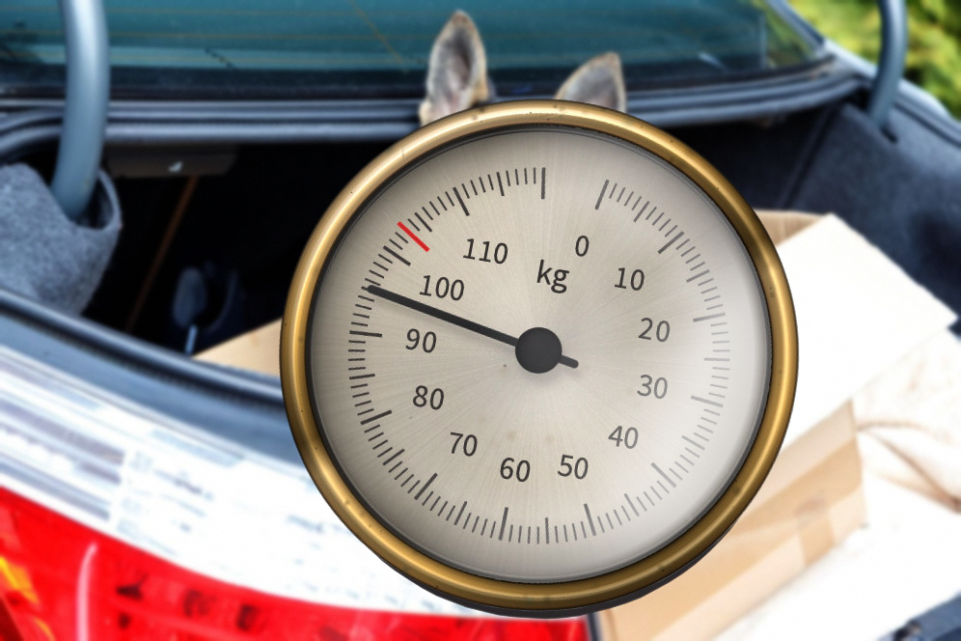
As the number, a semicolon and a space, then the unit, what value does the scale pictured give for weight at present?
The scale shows 95; kg
